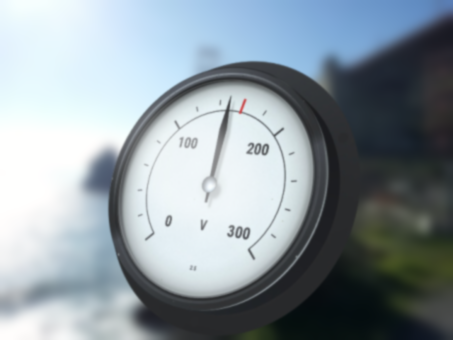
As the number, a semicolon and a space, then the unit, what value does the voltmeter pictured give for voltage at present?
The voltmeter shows 150; V
